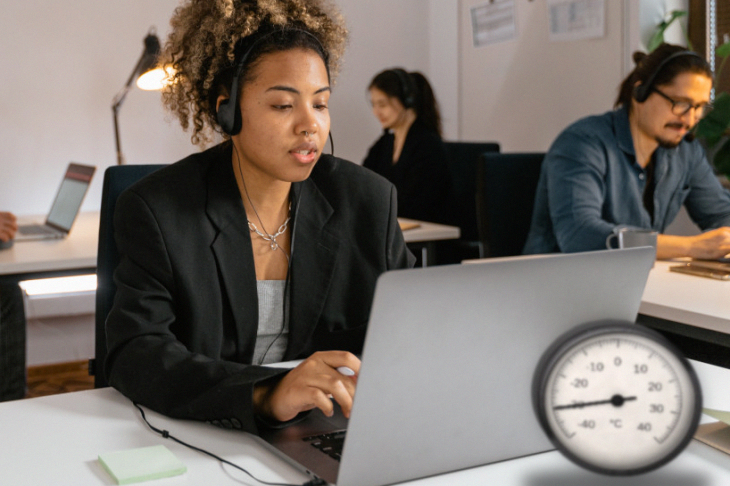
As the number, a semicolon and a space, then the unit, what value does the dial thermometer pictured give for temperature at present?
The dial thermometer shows -30; °C
